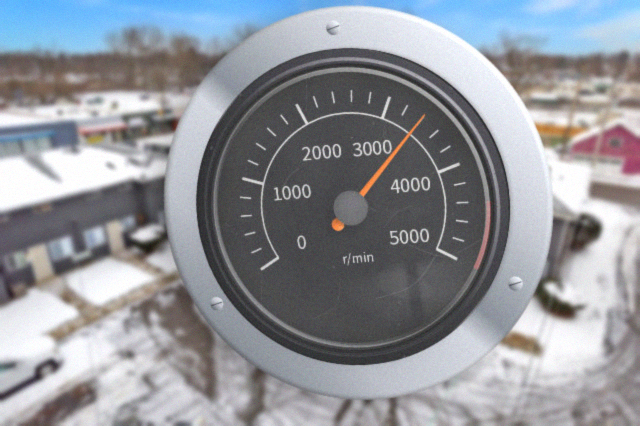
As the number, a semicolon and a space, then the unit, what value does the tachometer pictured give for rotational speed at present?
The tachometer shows 3400; rpm
